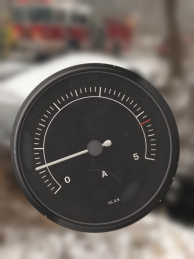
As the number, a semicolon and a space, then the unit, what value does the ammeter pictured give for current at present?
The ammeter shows 0.6; A
